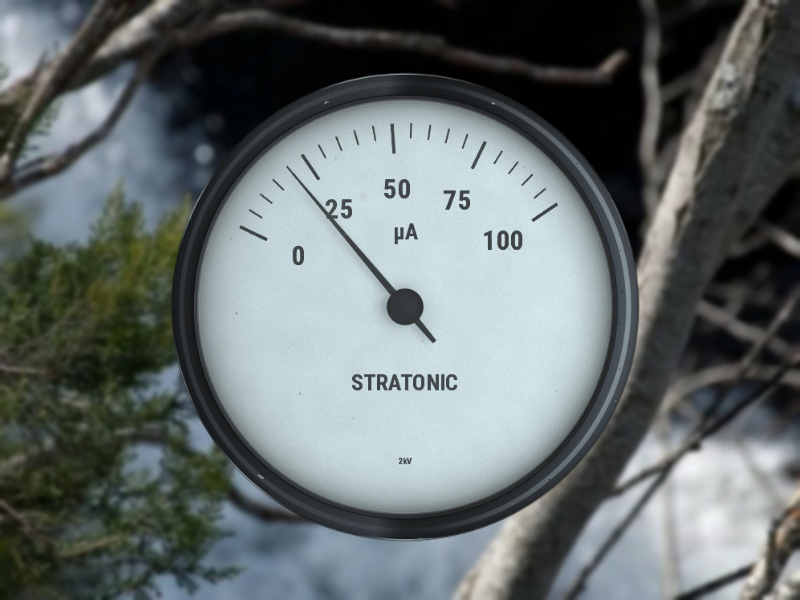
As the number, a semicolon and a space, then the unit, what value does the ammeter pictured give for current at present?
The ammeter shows 20; µA
